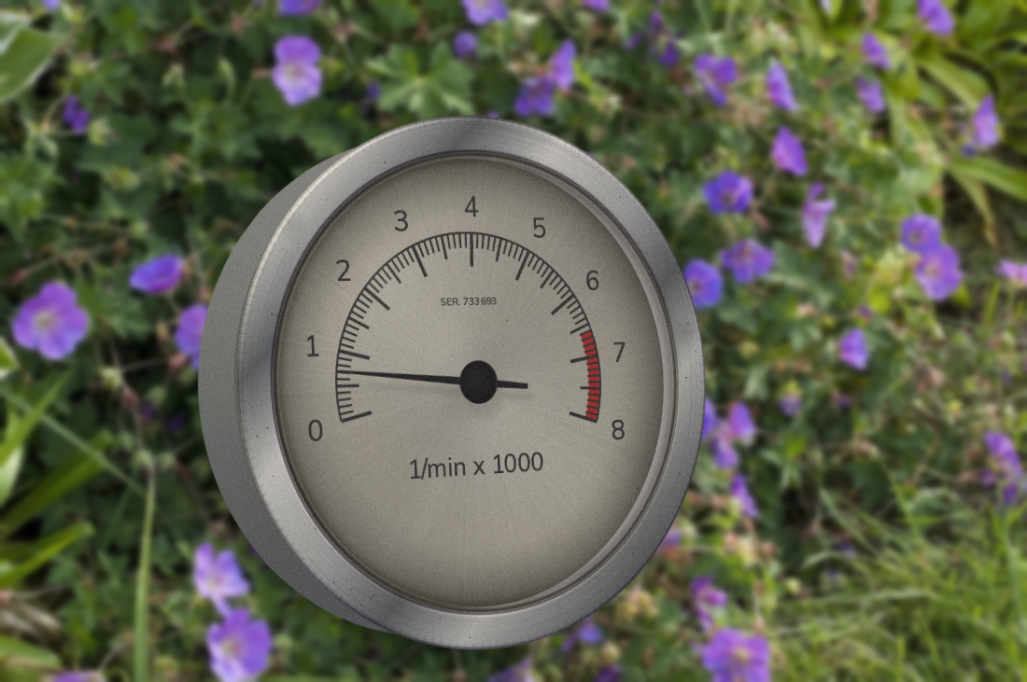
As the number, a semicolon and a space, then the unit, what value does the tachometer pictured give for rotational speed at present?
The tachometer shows 700; rpm
